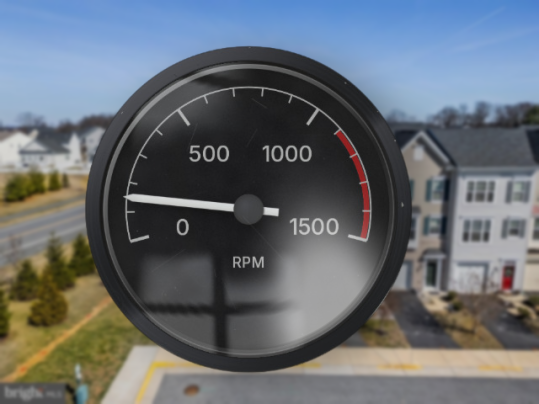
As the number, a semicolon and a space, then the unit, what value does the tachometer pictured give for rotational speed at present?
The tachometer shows 150; rpm
